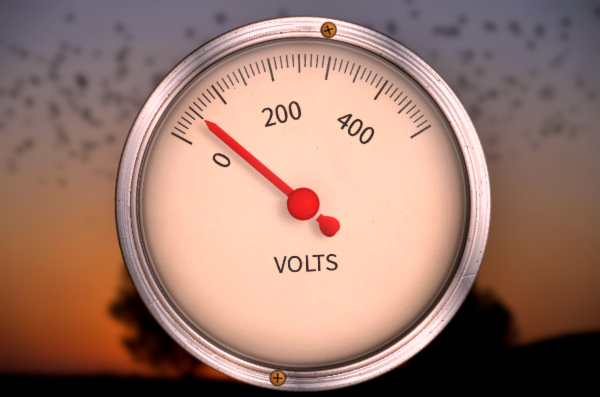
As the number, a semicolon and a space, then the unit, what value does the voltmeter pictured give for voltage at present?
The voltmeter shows 50; V
